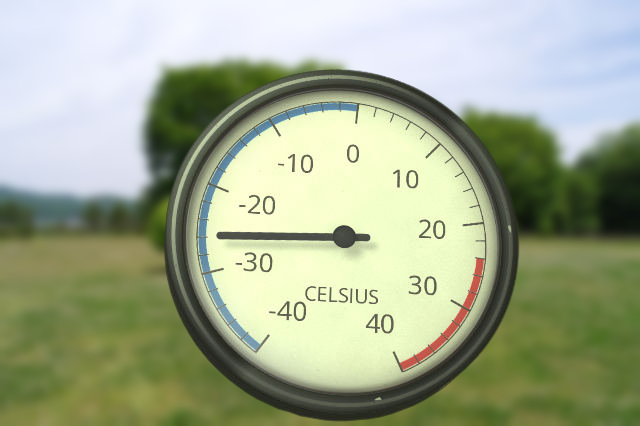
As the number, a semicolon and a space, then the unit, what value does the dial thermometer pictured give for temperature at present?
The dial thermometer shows -26; °C
